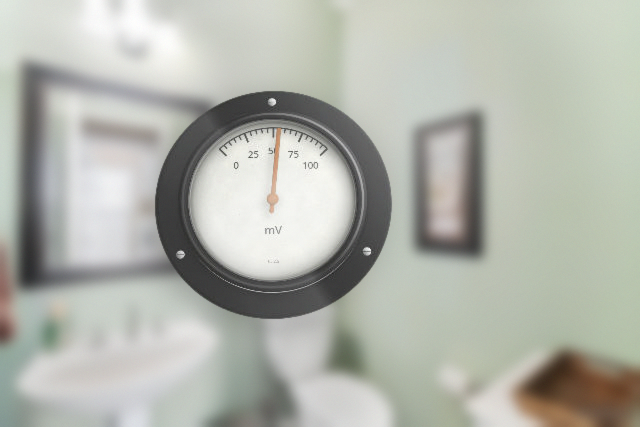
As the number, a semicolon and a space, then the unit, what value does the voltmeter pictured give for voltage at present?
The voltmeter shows 55; mV
